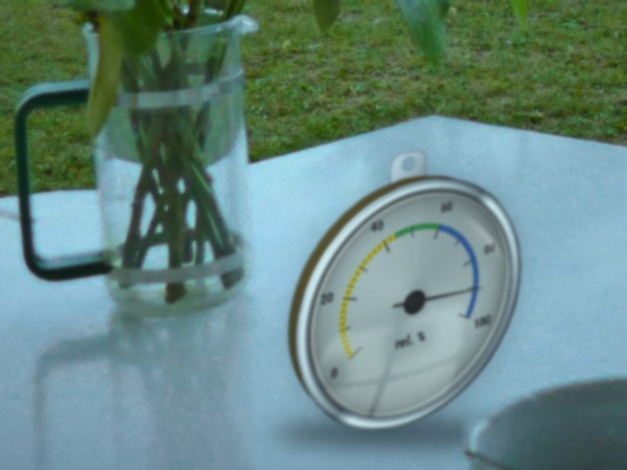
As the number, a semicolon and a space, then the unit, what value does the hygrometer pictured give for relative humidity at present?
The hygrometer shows 90; %
